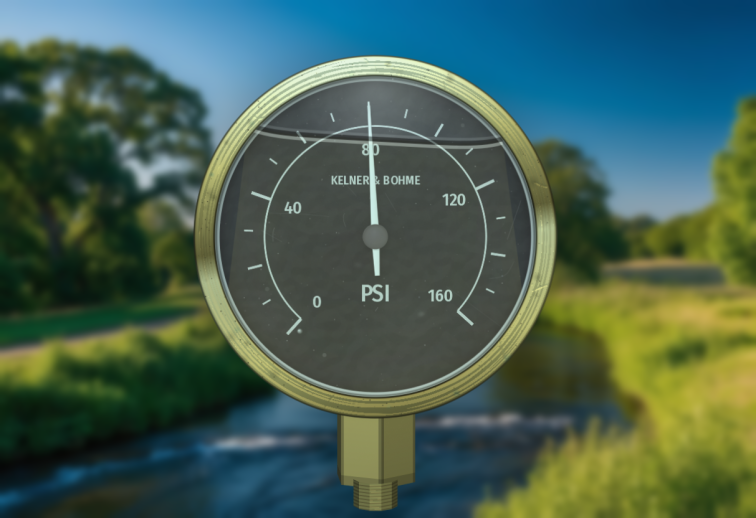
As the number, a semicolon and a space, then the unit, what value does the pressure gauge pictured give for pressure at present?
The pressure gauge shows 80; psi
